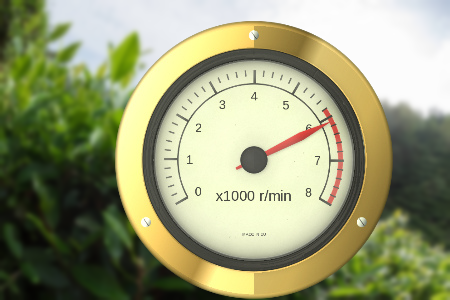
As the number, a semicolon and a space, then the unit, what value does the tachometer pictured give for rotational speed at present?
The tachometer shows 6100; rpm
